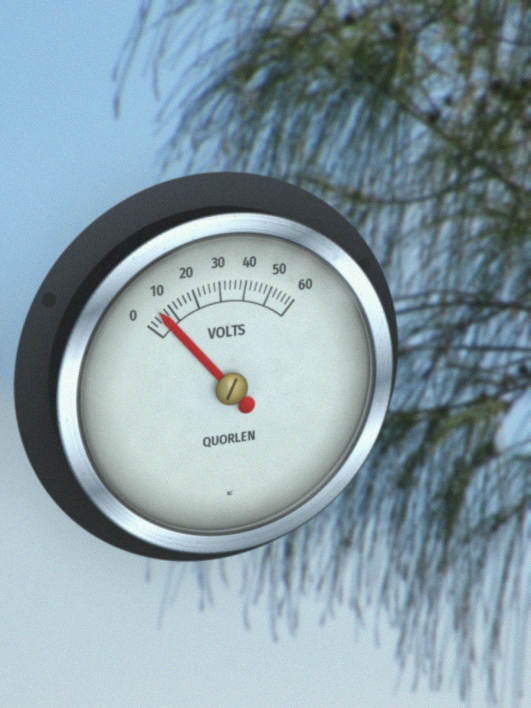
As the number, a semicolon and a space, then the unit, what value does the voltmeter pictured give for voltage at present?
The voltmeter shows 6; V
